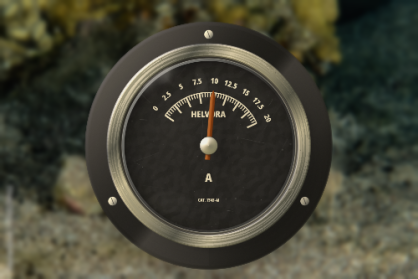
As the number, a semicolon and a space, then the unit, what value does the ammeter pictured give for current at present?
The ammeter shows 10; A
